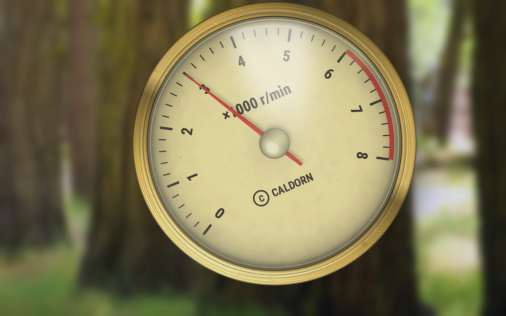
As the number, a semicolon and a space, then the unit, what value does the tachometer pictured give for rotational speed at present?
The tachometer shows 3000; rpm
